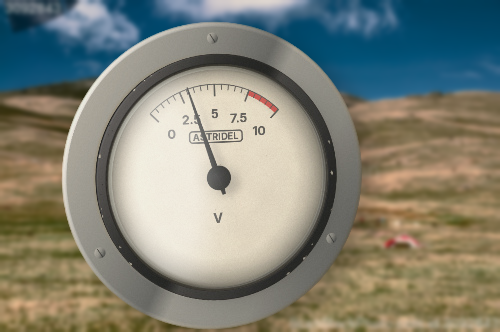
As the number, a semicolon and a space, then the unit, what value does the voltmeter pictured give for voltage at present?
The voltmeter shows 3; V
